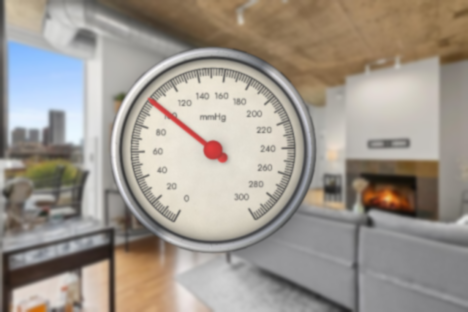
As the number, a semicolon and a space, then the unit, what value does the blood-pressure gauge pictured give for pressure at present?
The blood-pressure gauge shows 100; mmHg
